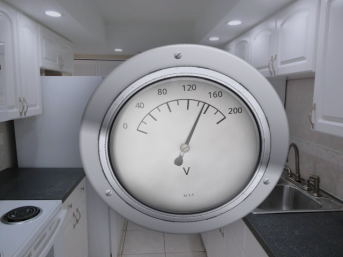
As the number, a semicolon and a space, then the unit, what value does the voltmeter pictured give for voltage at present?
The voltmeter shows 150; V
